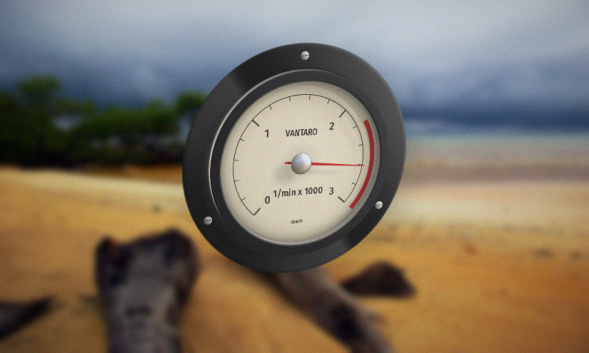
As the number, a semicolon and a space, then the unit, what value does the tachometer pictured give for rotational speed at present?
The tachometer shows 2600; rpm
